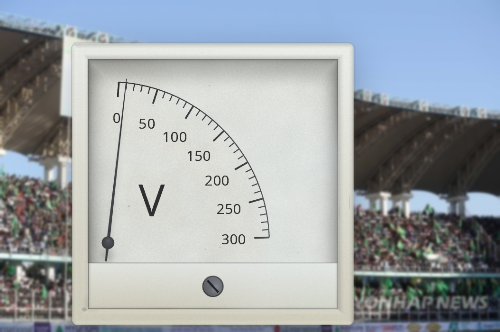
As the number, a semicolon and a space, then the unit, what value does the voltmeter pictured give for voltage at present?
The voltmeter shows 10; V
